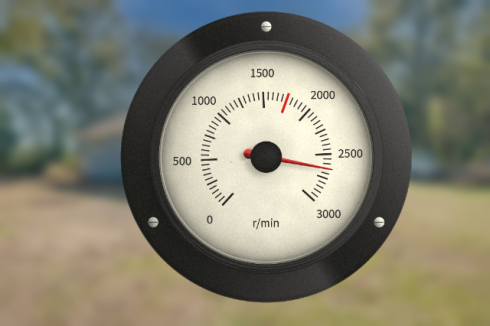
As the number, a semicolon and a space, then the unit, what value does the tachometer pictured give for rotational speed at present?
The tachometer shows 2650; rpm
